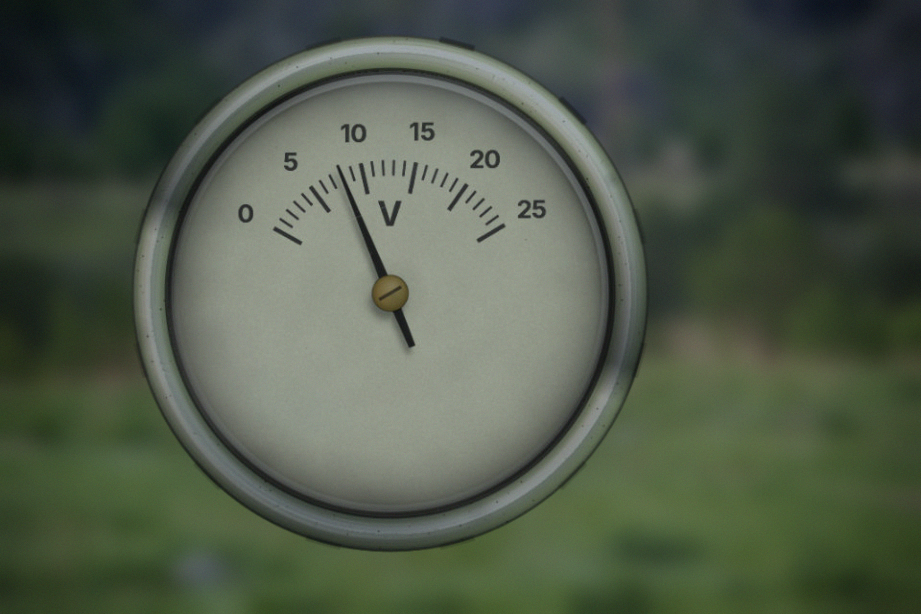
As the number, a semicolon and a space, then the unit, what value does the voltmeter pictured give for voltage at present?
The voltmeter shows 8; V
